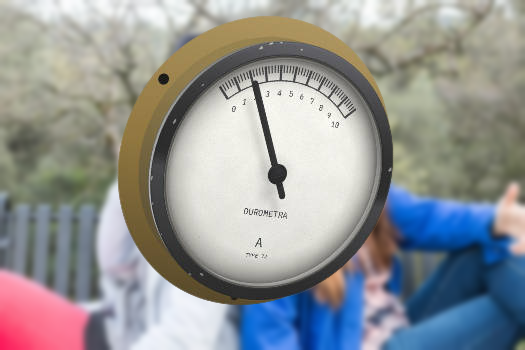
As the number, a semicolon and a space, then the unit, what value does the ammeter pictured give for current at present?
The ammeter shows 2; A
